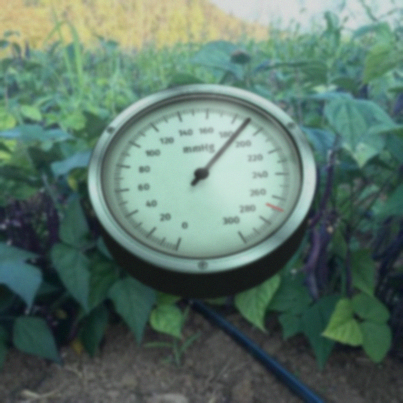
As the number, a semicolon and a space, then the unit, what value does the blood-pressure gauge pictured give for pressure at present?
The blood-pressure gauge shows 190; mmHg
